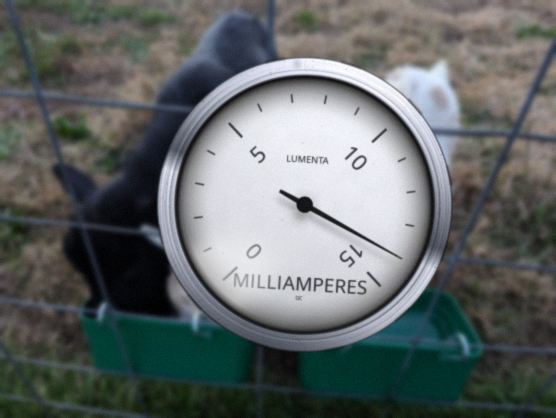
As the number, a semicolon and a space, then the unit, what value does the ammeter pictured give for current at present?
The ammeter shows 14; mA
